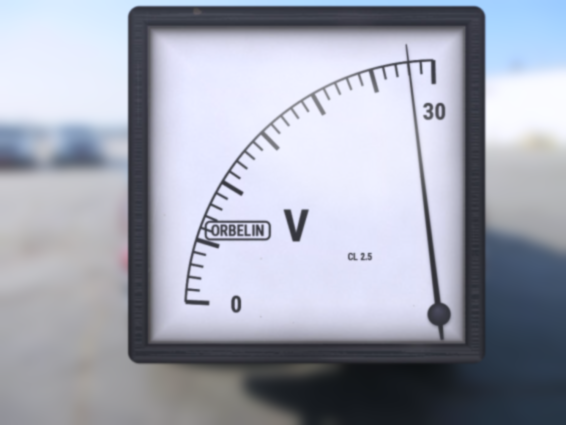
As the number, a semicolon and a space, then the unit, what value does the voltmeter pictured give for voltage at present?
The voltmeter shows 28; V
